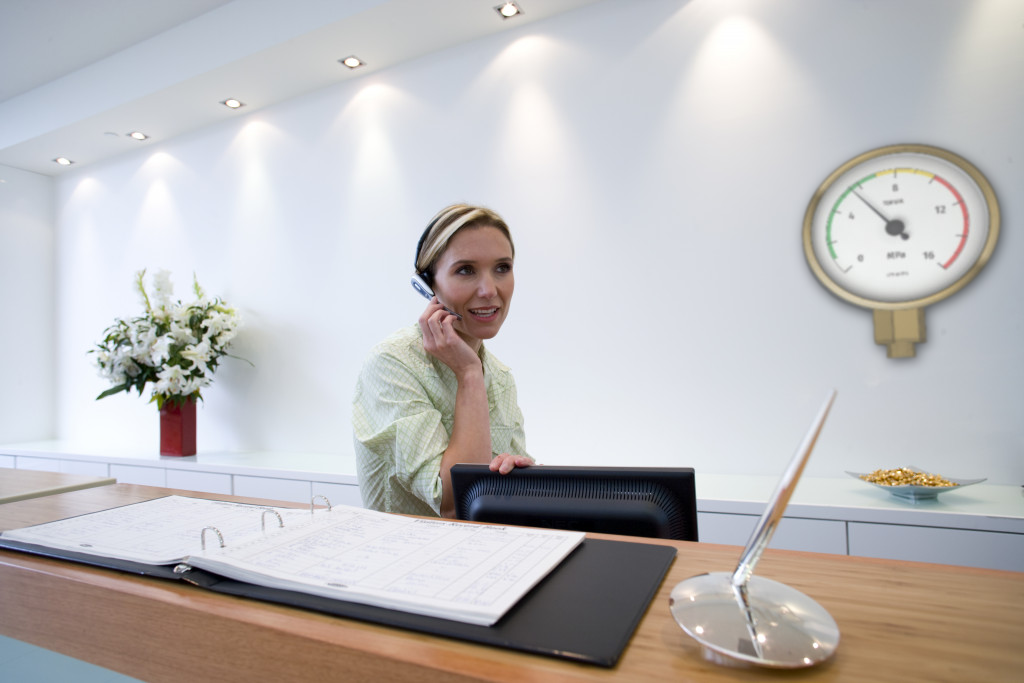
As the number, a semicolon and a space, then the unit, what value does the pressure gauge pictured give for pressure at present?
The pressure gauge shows 5.5; MPa
